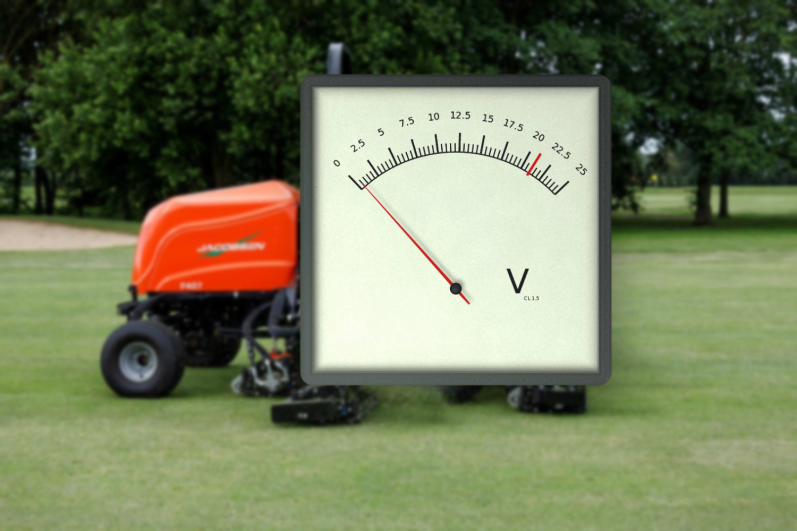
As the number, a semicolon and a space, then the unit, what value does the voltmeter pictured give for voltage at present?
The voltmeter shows 0.5; V
